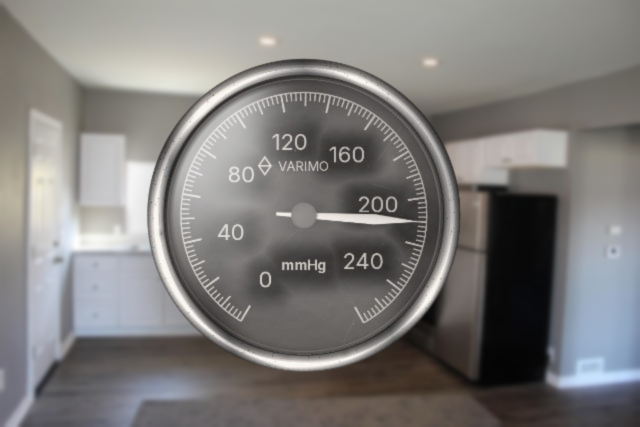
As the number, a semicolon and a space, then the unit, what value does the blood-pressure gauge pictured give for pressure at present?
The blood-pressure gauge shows 210; mmHg
